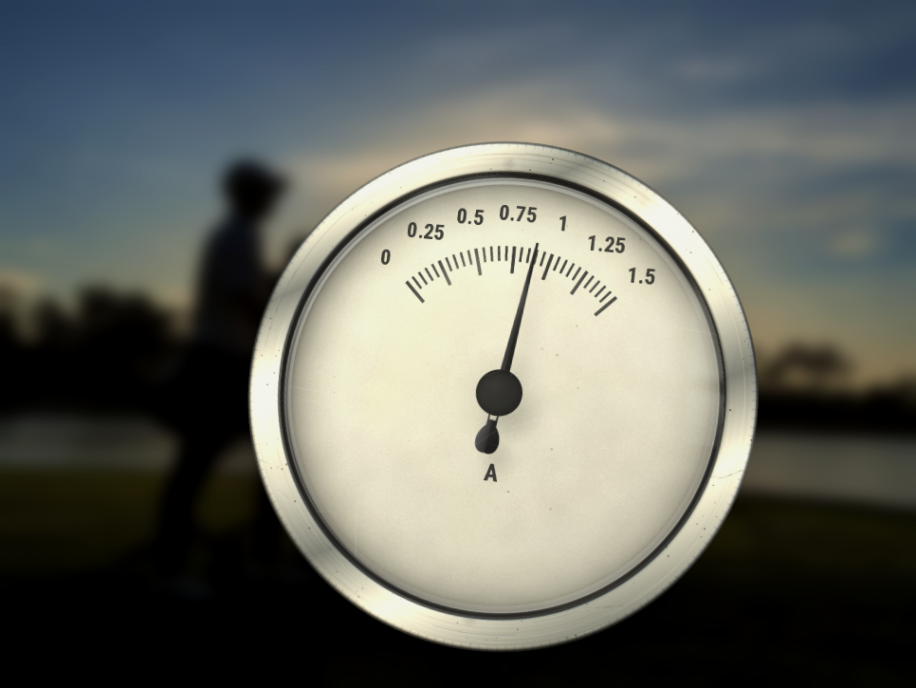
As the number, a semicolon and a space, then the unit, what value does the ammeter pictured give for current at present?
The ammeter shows 0.9; A
